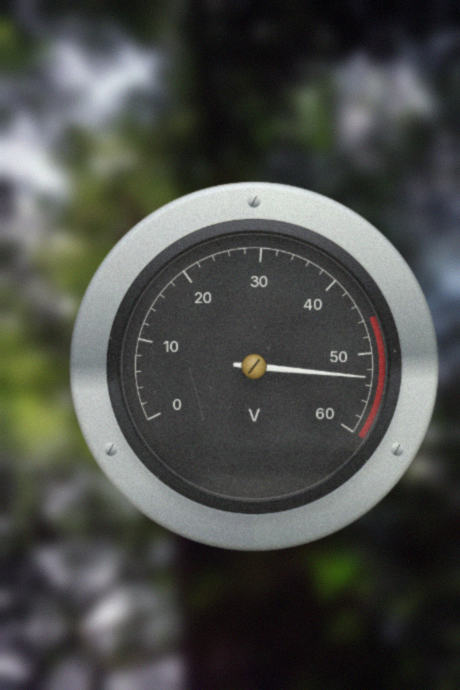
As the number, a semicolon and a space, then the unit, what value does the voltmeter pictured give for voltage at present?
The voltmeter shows 53; V
